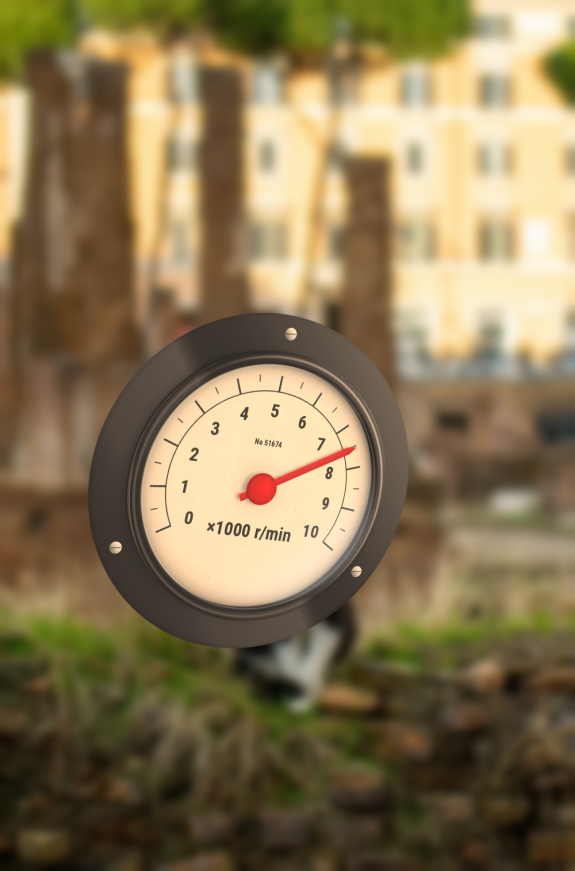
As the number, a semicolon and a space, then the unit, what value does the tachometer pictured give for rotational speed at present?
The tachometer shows 7500; rpm
